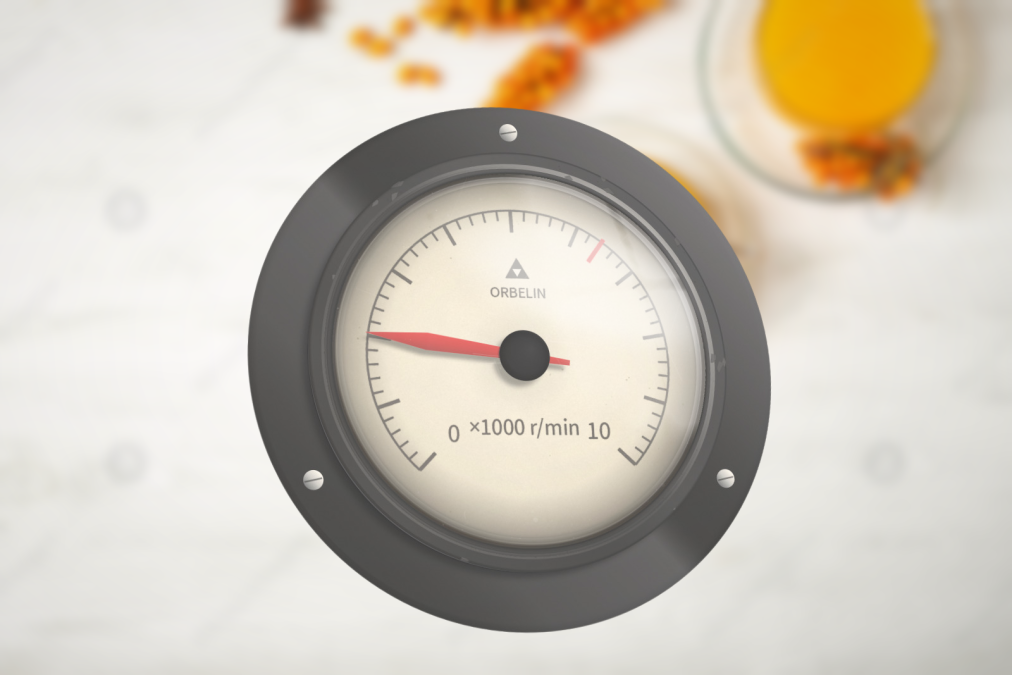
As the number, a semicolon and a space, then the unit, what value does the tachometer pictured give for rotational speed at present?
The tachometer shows 2000; rpm
